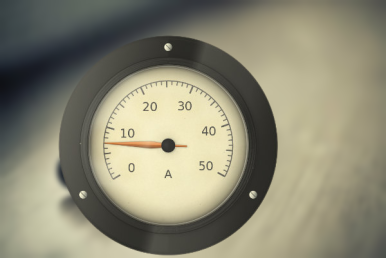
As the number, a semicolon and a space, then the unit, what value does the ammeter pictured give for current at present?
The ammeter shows 7; A
